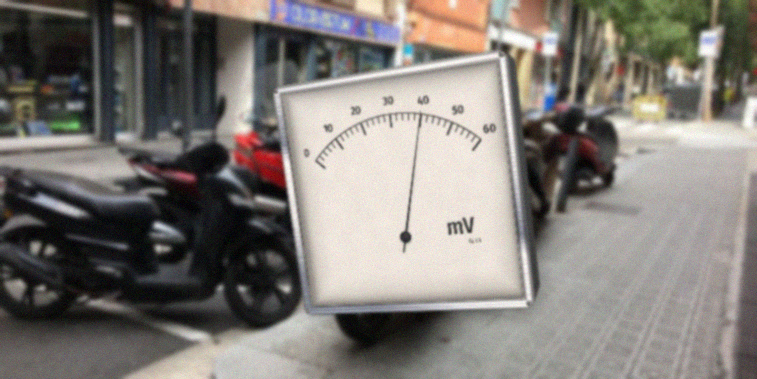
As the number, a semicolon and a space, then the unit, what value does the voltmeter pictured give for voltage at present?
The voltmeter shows 40; mV
